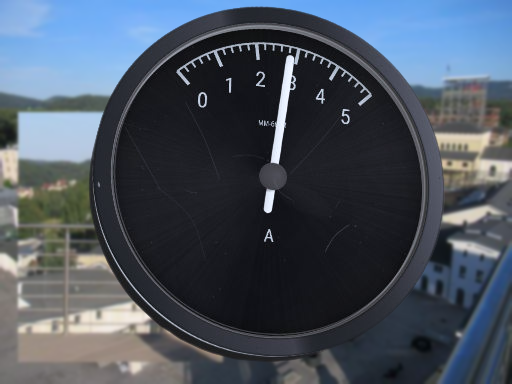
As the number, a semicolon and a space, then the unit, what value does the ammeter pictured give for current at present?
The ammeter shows 2.8; A
